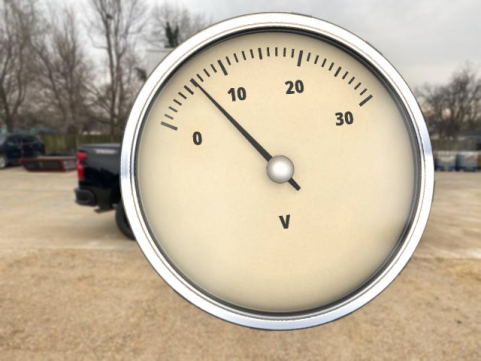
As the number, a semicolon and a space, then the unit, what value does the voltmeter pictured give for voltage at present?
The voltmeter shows 6; V
